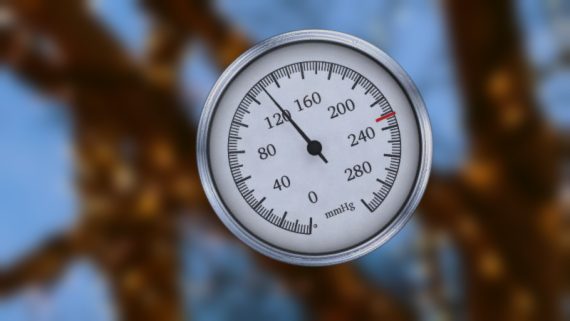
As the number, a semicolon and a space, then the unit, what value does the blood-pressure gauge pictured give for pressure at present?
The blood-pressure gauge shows 130; mmHg
